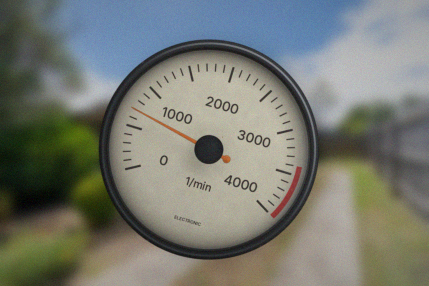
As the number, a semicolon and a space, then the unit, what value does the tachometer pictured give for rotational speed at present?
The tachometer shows 700; rpm
